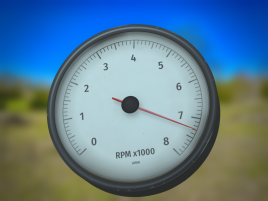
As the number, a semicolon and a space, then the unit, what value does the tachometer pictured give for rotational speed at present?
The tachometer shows 7300; rpm
